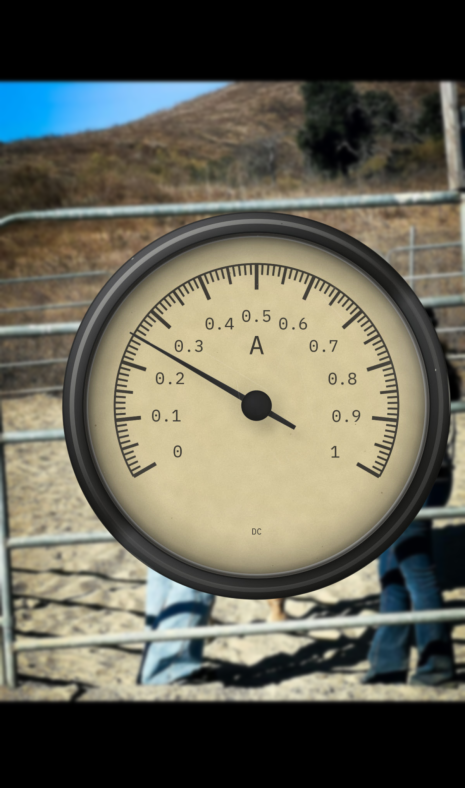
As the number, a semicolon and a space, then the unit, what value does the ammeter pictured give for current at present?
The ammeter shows 0.25; A
